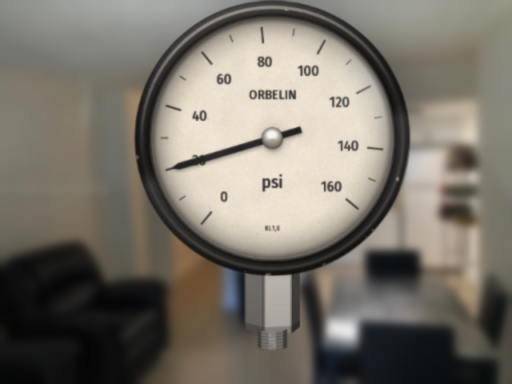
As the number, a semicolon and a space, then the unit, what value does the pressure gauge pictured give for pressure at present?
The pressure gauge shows 20; psi
